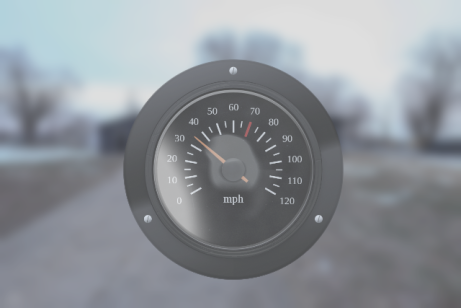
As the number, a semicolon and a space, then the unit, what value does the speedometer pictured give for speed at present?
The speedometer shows 35; mph
